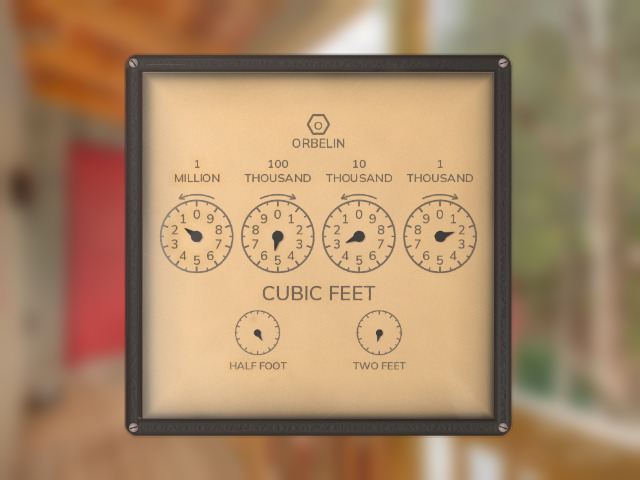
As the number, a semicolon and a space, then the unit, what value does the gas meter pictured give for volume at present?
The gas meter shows 153200; ft³
